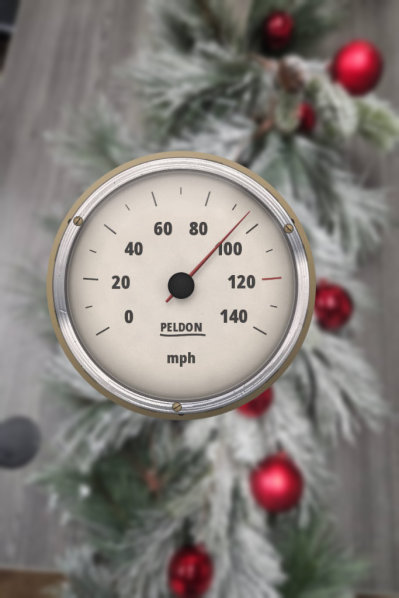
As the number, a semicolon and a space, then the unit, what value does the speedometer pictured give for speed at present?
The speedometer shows 95; mph
